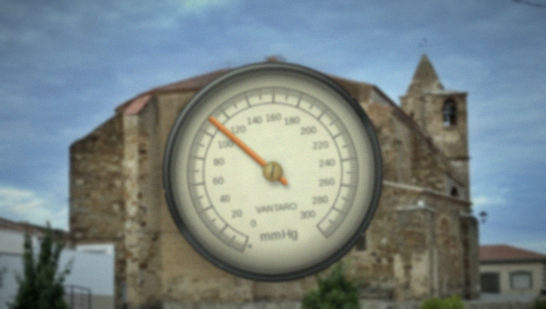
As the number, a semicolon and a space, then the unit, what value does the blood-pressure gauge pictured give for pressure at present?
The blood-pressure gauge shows 110; mmHg
